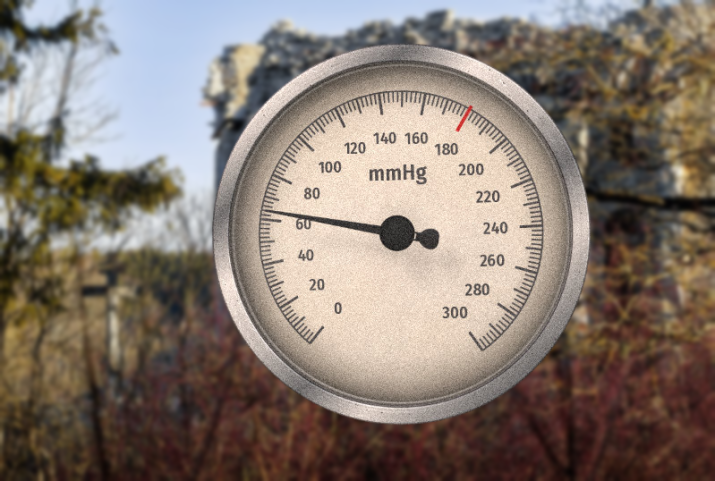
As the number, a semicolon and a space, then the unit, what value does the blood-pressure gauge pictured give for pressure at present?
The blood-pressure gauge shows 64; mmHg
